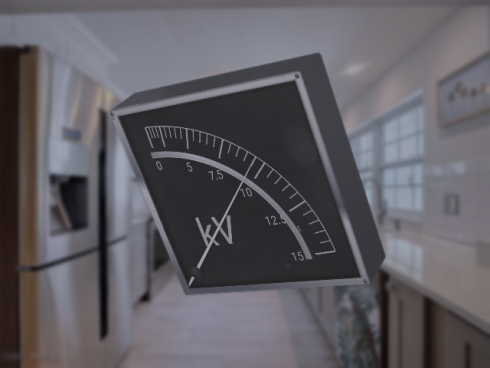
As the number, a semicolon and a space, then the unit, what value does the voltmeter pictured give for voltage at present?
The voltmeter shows 9.5; kV
